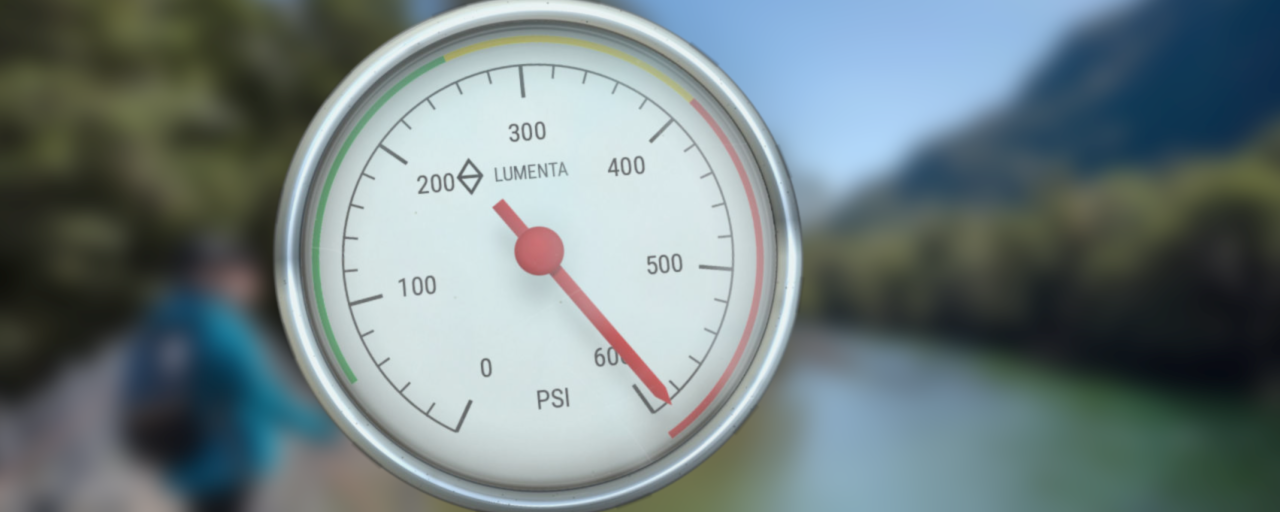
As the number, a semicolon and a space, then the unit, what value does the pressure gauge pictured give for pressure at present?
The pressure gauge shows 590; psi
